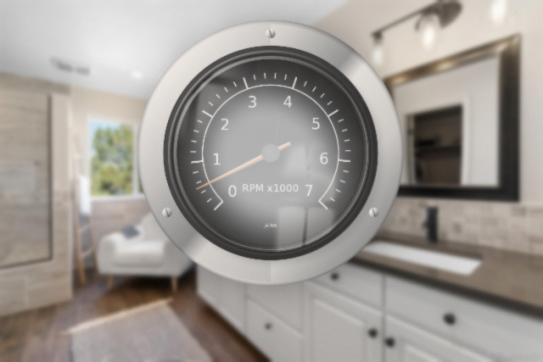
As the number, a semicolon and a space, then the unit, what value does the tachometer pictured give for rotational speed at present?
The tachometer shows 500; rpm
